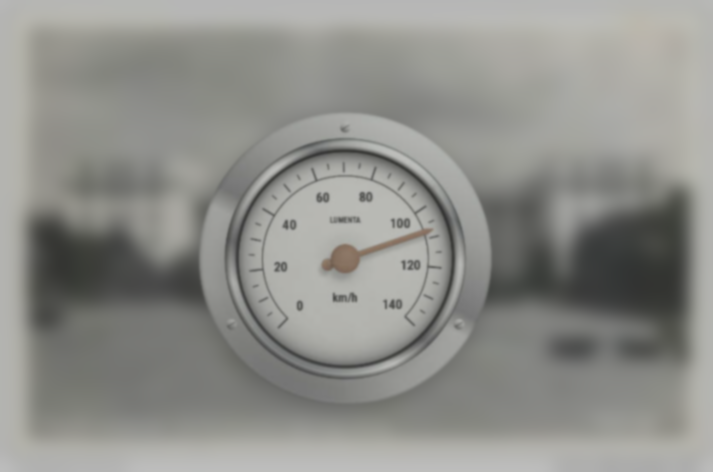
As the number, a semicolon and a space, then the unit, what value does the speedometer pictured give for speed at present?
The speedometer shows 107.5; km/h
